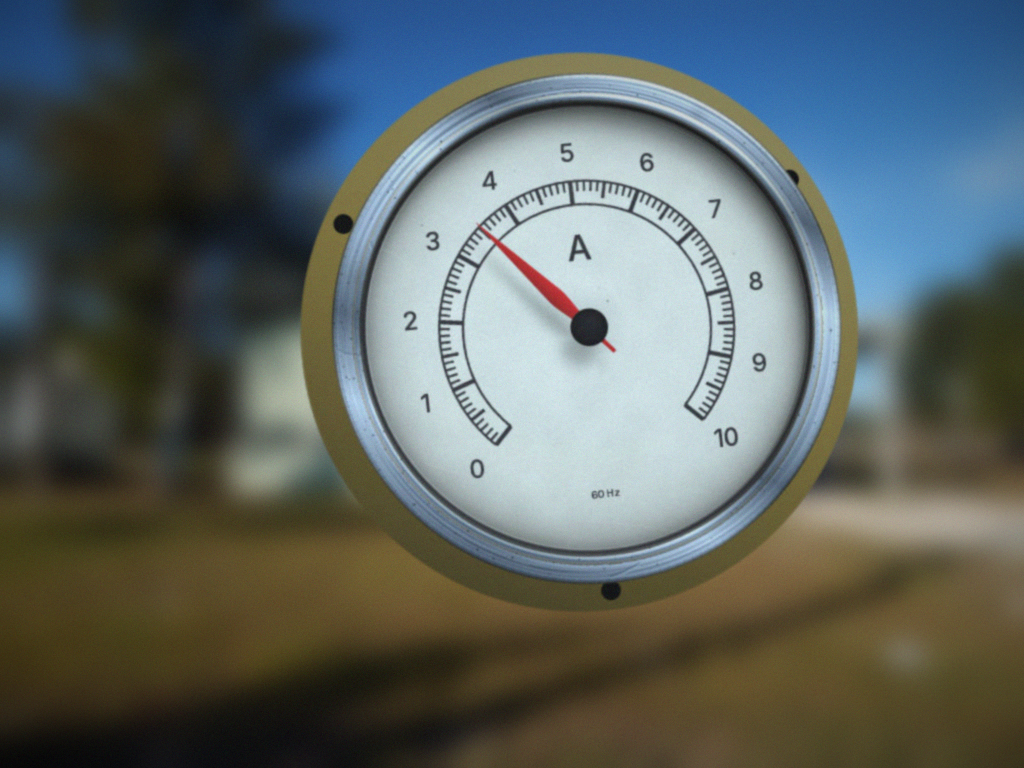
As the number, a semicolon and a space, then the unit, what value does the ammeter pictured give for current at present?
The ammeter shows 3.5; A
